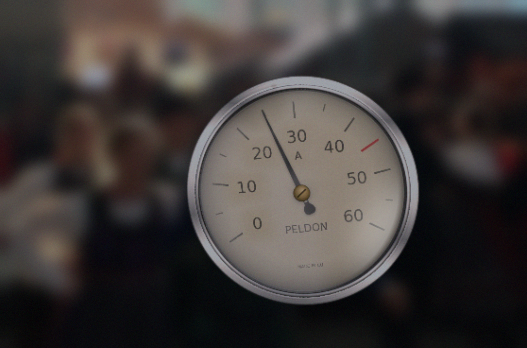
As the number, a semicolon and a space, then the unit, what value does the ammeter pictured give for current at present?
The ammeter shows 25; A
